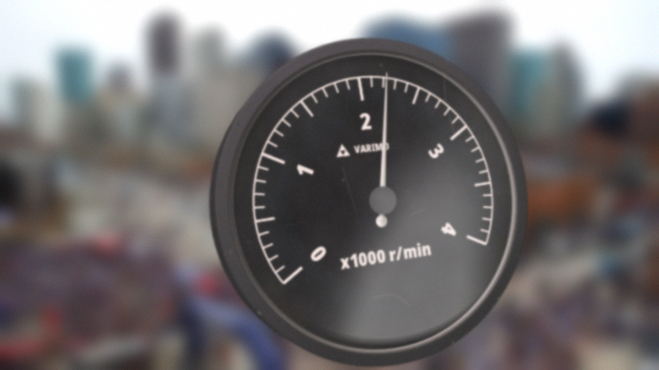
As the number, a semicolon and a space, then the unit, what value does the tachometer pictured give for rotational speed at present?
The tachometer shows 2200; rpm
